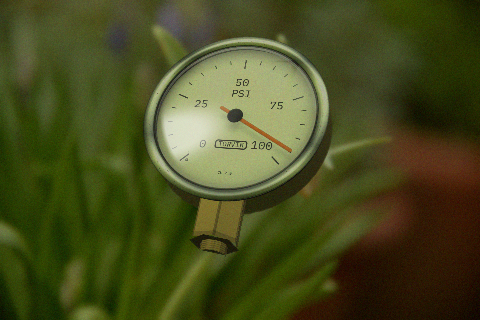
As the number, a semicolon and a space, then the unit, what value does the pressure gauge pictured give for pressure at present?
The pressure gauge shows 95; psi
